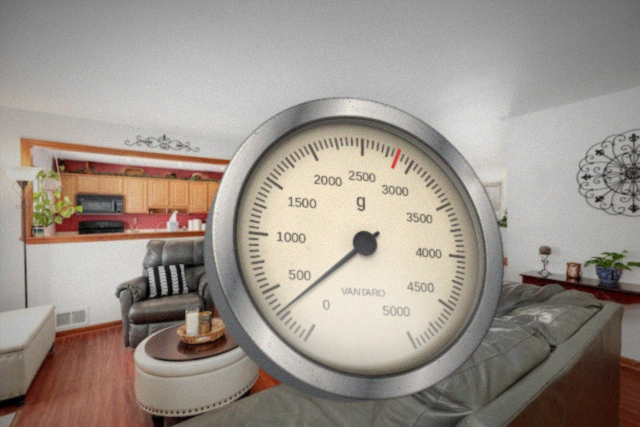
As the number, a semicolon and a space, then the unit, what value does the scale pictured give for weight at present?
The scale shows 300; g
